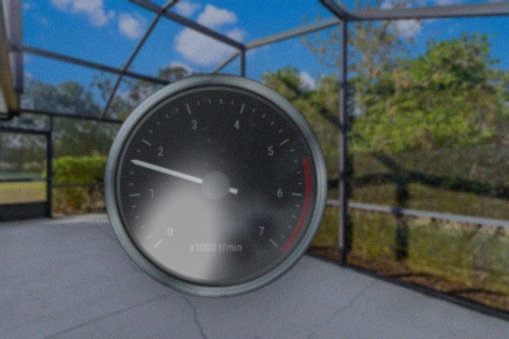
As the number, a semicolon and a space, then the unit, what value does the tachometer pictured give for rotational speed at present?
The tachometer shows 1600; rpm
